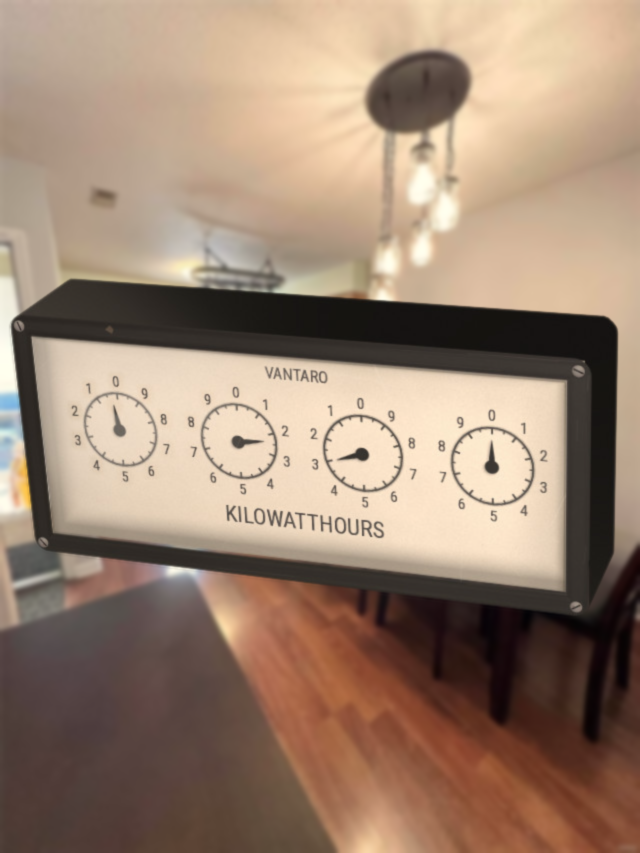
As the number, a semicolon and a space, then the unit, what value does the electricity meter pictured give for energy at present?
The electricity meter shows 230; kWh
